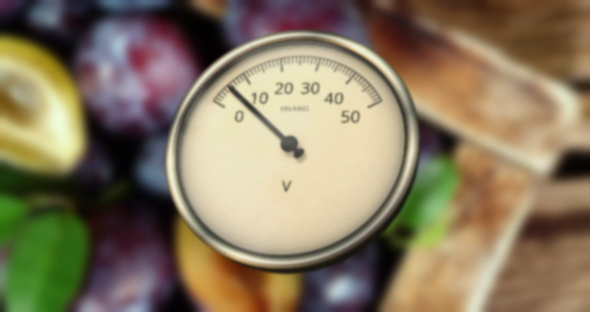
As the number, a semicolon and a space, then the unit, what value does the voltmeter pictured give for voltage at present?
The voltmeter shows 5; V
